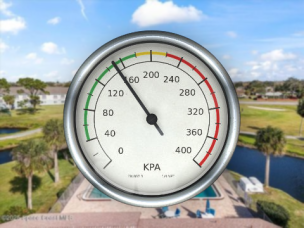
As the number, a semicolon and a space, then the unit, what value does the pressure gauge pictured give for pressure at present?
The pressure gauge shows 150; kPa
